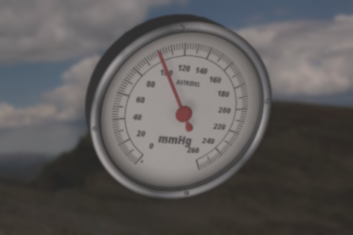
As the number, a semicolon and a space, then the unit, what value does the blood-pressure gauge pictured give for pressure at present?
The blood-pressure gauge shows 100; mmHg
